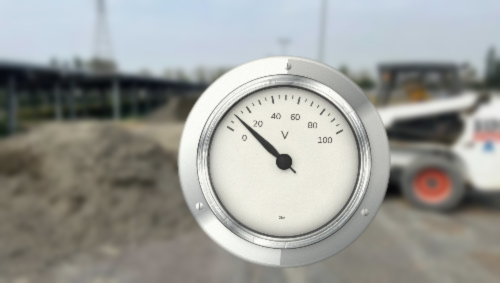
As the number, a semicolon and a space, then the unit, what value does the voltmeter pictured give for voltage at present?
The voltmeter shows 10; V
